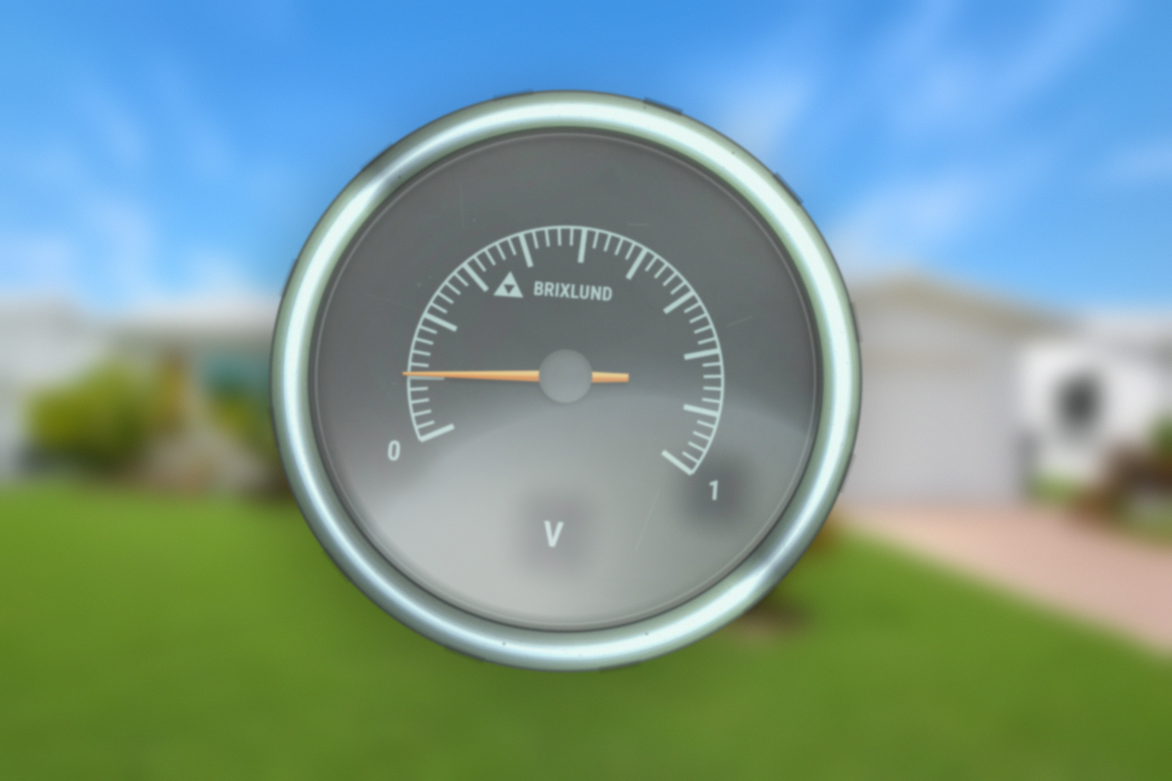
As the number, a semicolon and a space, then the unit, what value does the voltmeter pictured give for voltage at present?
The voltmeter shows 0.1; V
